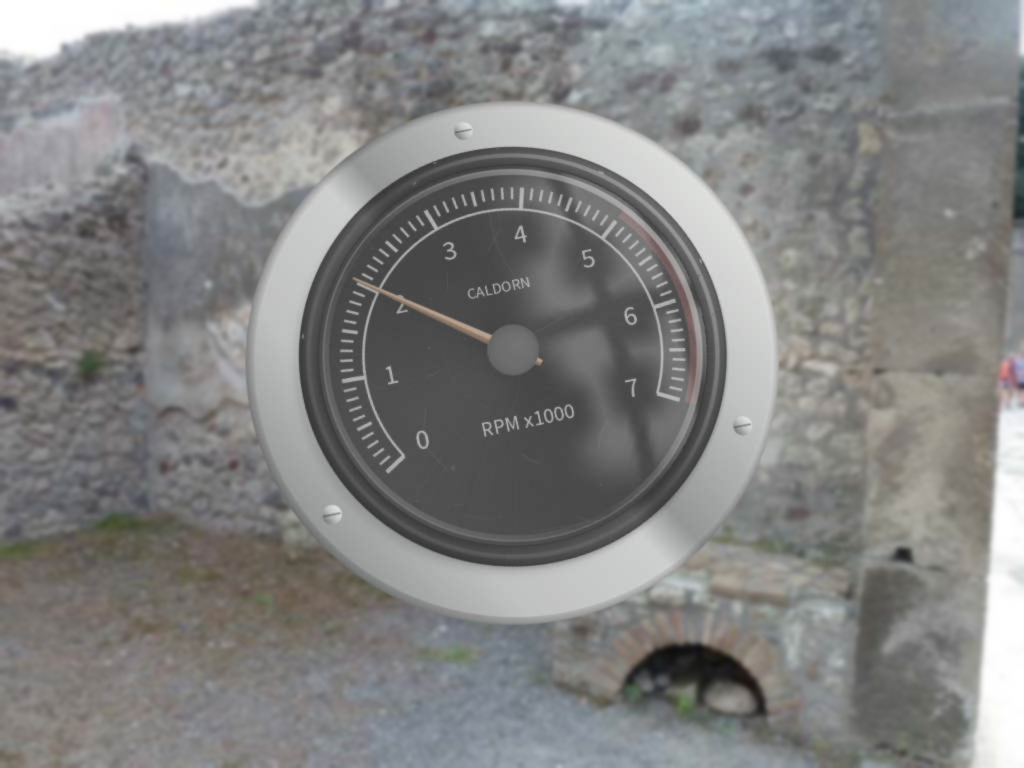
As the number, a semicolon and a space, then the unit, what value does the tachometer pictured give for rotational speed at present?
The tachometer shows 2000; rpm
